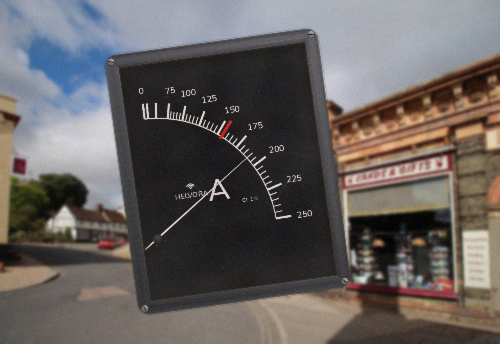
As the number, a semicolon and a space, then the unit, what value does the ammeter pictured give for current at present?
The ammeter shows 190; A
